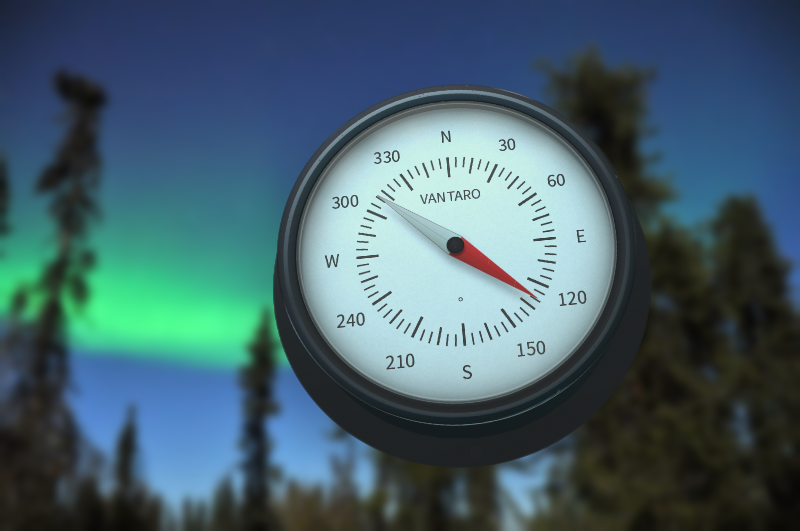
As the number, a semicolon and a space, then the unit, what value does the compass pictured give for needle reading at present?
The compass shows 130; °
